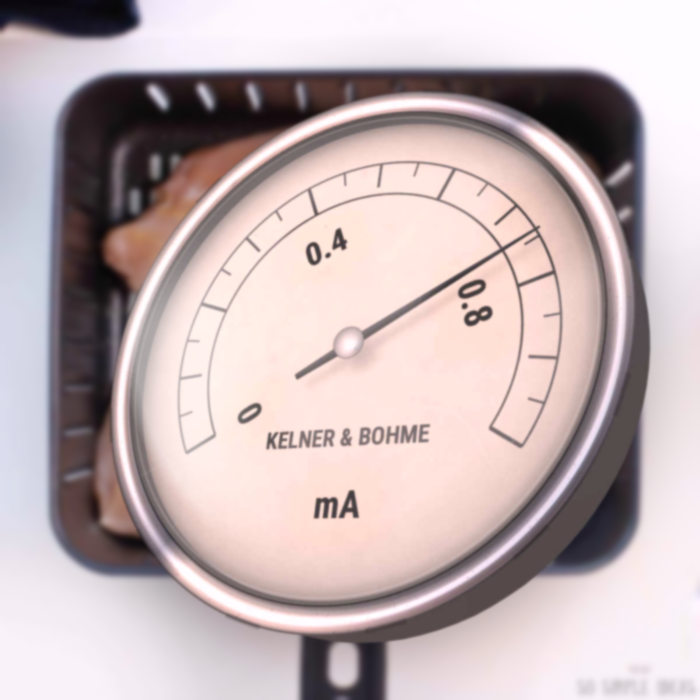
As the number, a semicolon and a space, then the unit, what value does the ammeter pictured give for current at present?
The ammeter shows 0.75; mA
